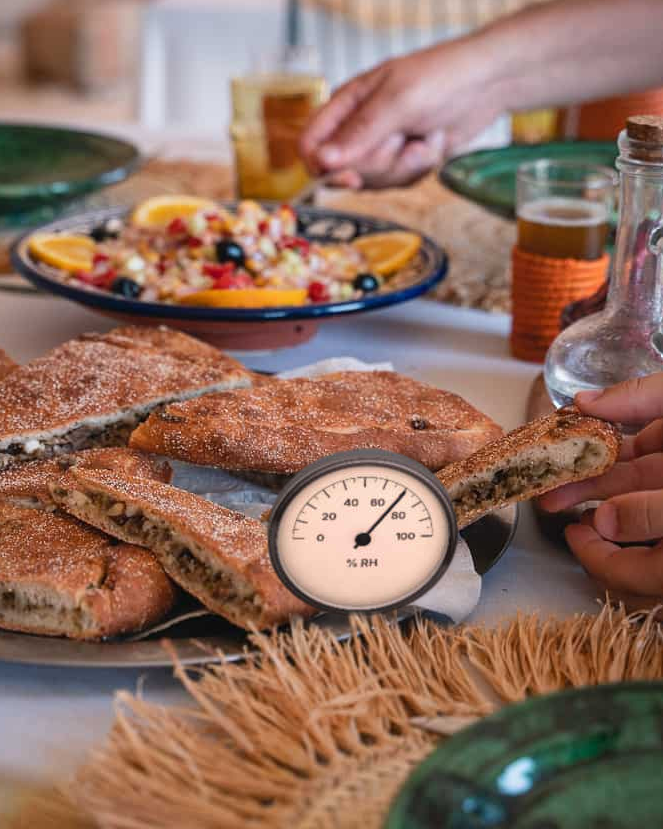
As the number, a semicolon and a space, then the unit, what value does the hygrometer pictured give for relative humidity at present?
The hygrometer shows 70; %
